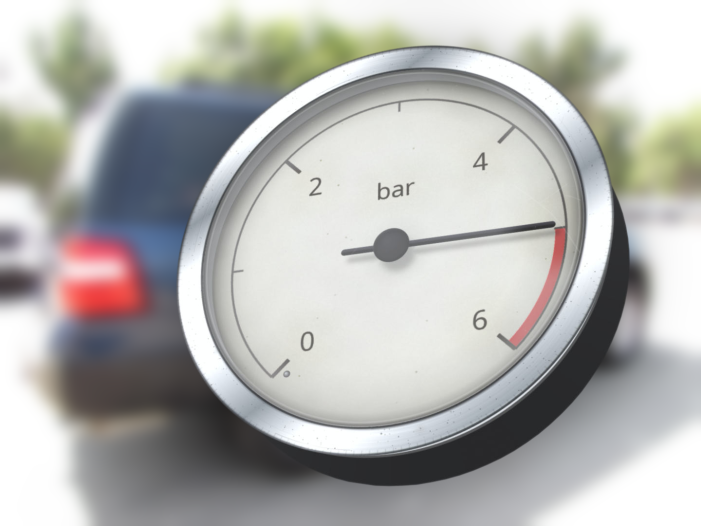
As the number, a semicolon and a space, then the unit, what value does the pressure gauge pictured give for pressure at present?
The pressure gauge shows 5; bar
